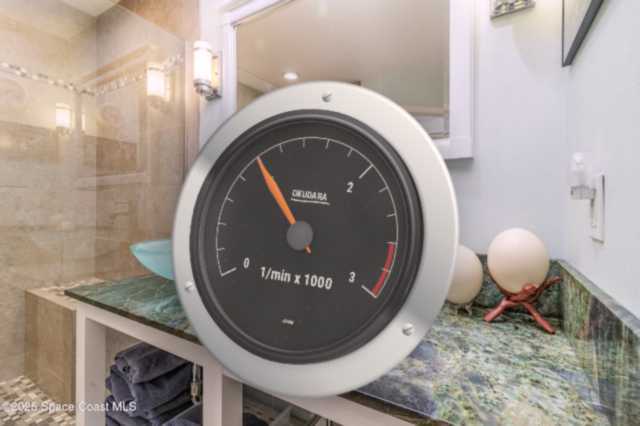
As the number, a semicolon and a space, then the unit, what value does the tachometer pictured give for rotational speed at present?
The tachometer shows 1000; rpm
